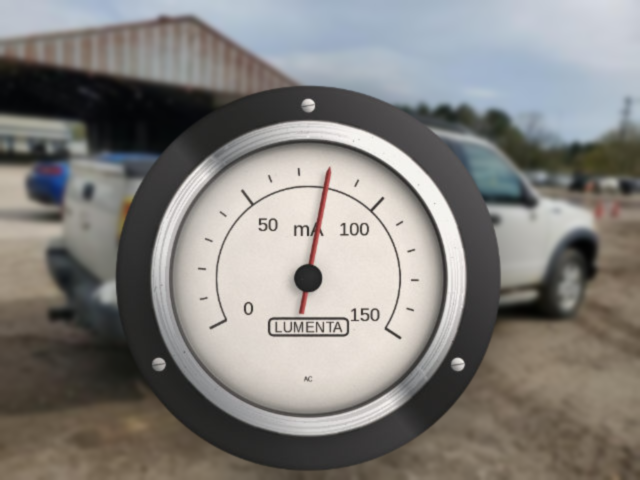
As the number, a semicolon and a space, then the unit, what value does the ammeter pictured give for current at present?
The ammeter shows 80; mA
